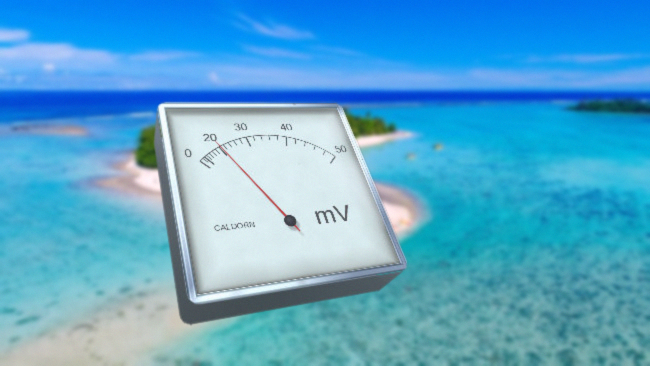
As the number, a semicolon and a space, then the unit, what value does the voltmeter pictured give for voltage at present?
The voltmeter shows 20; mV
